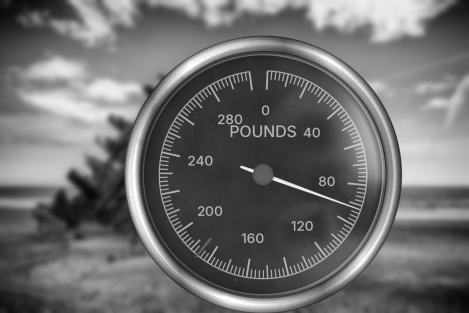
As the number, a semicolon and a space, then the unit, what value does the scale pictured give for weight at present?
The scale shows 92; lb
